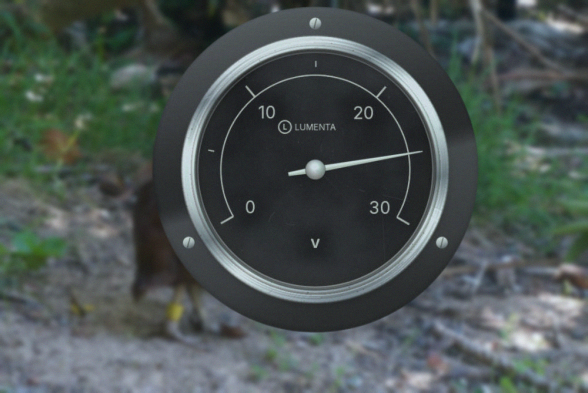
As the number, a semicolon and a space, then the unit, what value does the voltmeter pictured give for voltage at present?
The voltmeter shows 25; V
